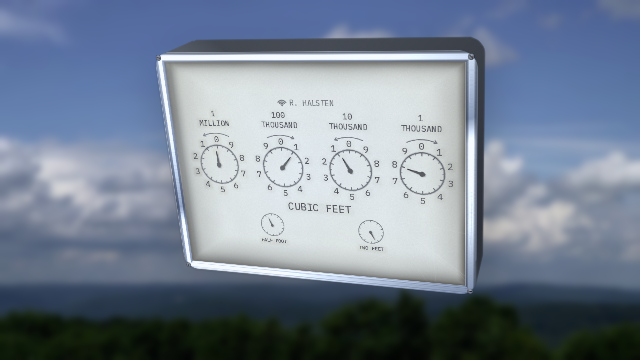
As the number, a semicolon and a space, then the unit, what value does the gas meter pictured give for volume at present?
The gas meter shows 10800; ft³
